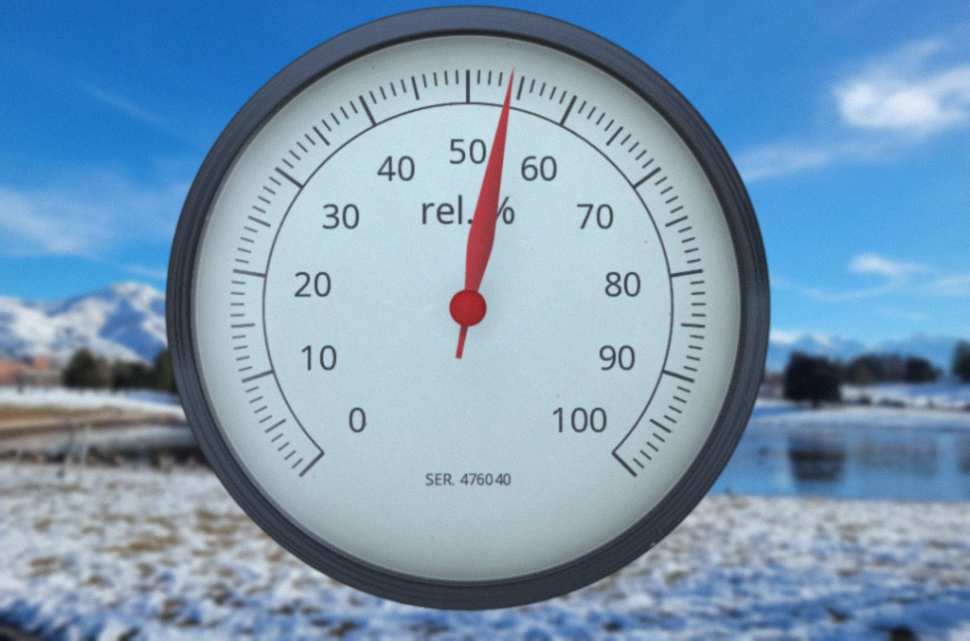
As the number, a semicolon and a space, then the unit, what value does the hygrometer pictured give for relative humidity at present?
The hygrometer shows 54; %
